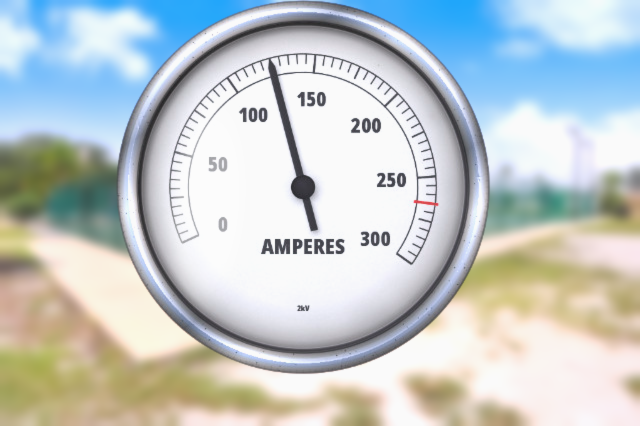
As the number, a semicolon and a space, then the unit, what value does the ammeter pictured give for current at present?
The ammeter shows 125; A
